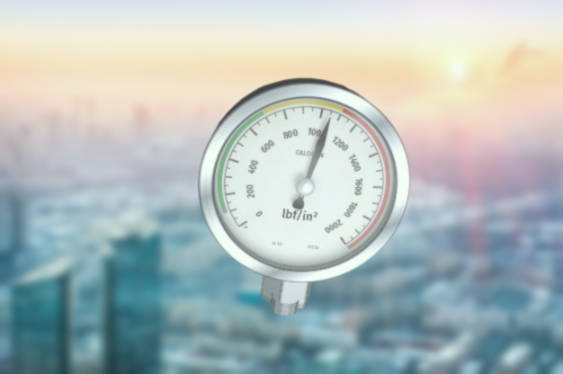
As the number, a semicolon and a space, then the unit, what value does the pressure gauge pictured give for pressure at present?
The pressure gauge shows 1050; psi
